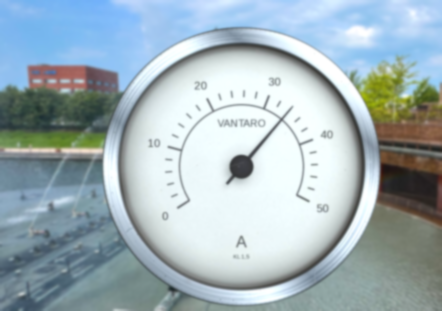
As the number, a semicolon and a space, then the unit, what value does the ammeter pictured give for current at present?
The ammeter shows 34; A
